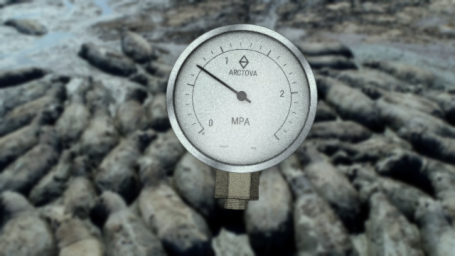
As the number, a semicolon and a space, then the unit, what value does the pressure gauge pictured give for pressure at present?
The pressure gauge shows 0.7; MPa
